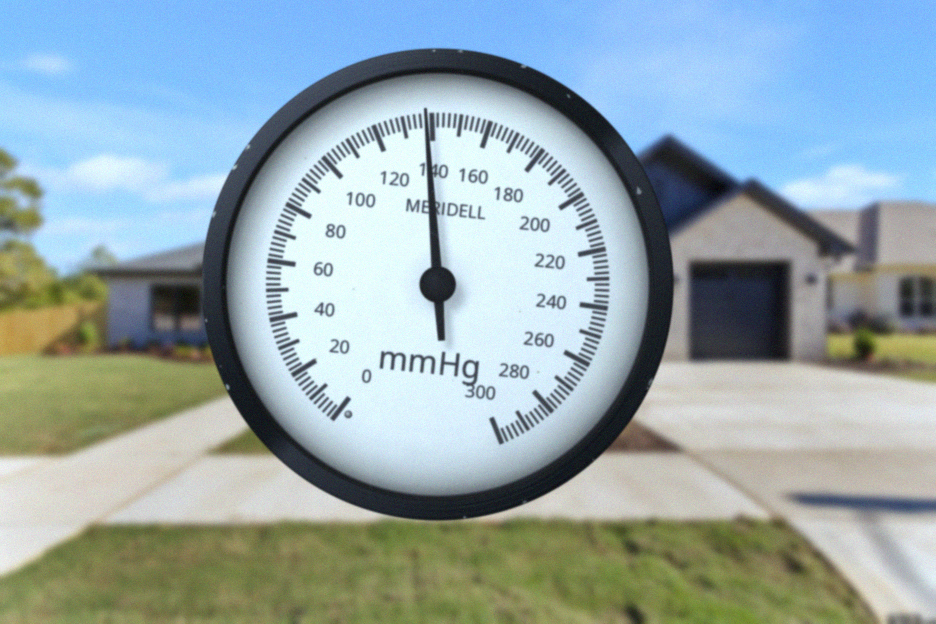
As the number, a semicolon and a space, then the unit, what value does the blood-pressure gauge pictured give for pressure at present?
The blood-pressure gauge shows 138; mmHg
